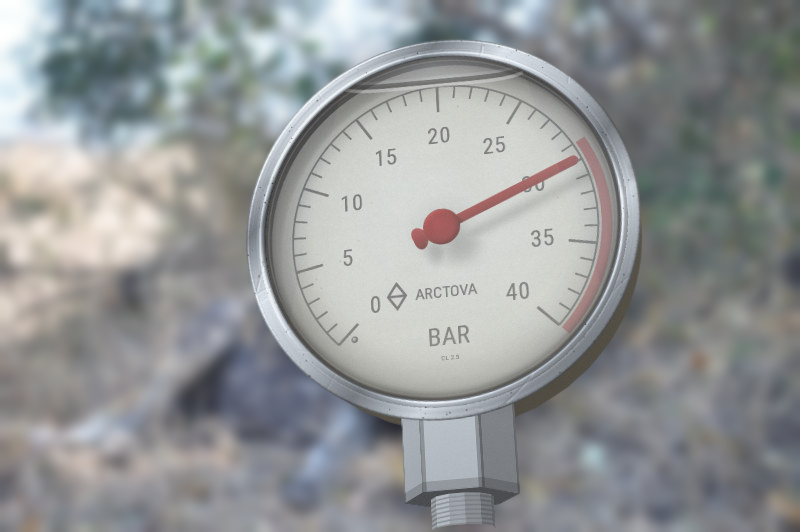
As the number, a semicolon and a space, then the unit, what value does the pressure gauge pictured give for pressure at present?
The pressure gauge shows 30; bar
